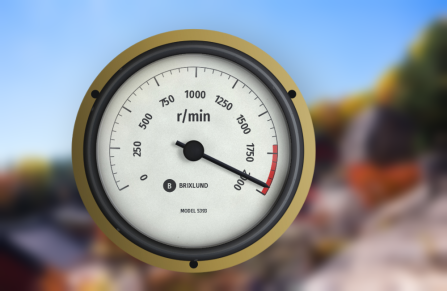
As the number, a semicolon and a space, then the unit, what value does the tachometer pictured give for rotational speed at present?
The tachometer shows 1950; rpm
